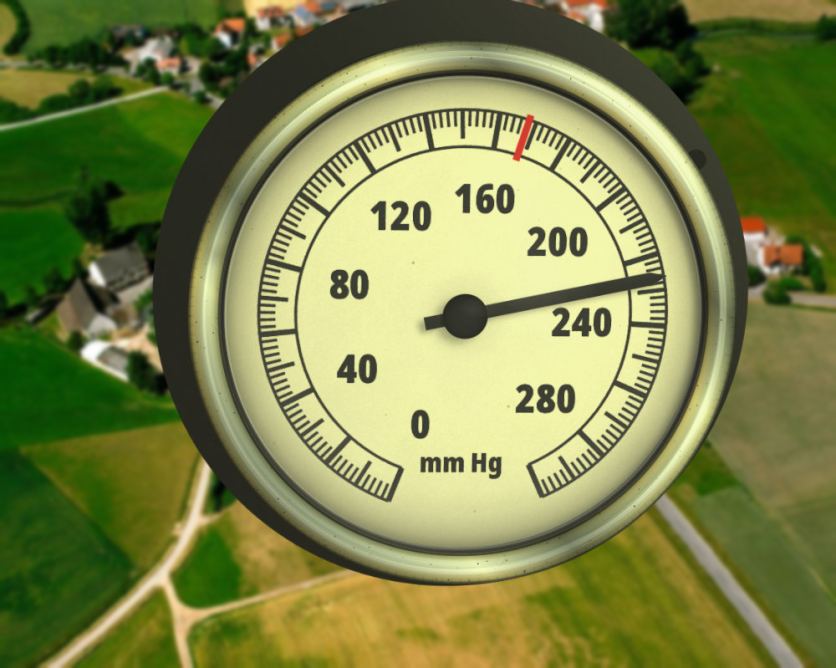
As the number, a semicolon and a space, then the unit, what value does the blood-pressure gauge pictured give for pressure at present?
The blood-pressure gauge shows 226; mmHg
